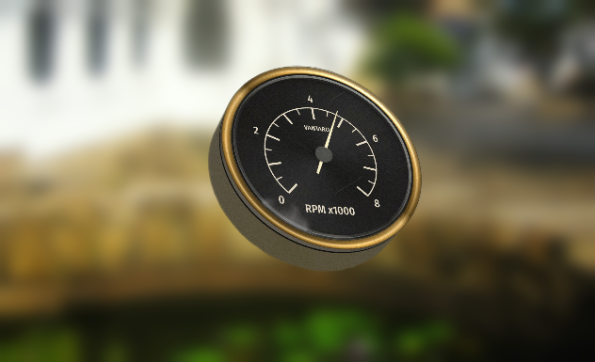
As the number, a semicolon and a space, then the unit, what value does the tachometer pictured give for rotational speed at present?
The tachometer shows 4750; rpm
